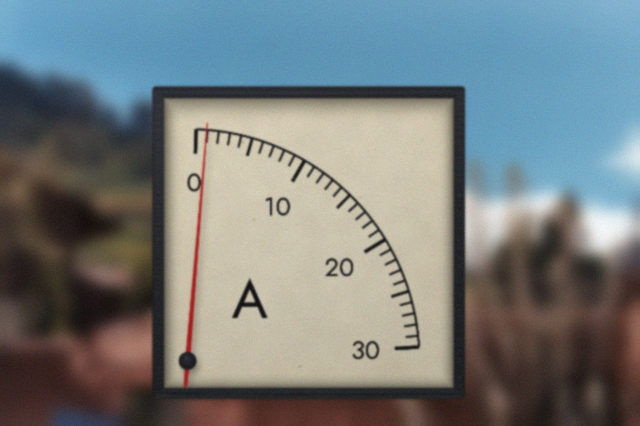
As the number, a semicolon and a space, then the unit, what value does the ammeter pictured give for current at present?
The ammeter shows 1; A
